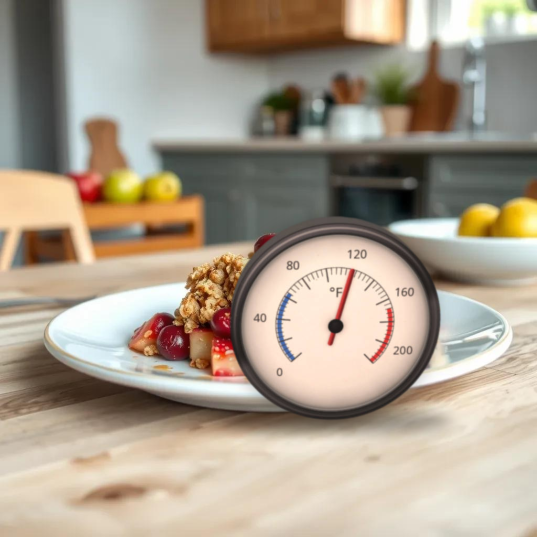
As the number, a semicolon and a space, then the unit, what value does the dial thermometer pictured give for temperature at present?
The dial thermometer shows 120; °F
